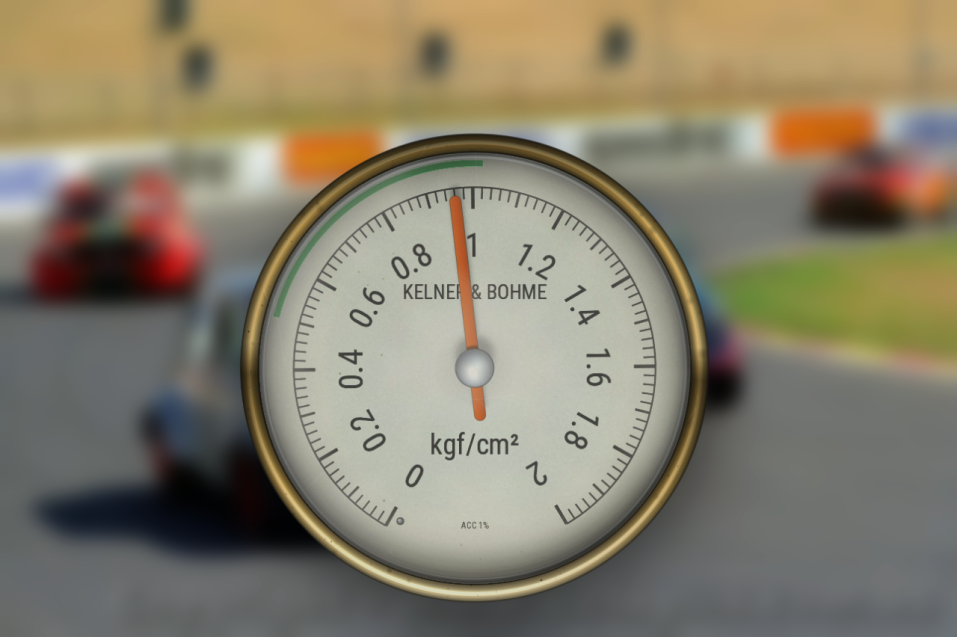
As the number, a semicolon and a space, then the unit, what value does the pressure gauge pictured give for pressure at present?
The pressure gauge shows 0.96; kg/cm²
